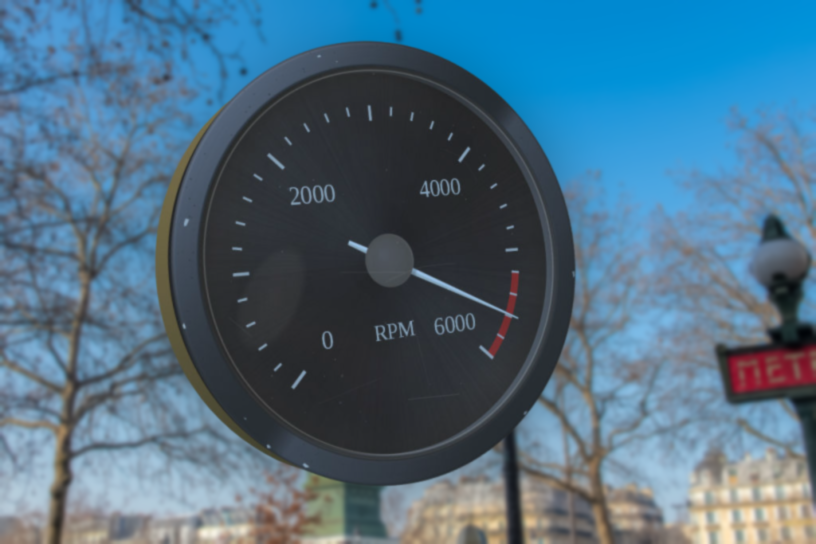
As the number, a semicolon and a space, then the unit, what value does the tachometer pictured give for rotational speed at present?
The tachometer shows 5600; rpm
